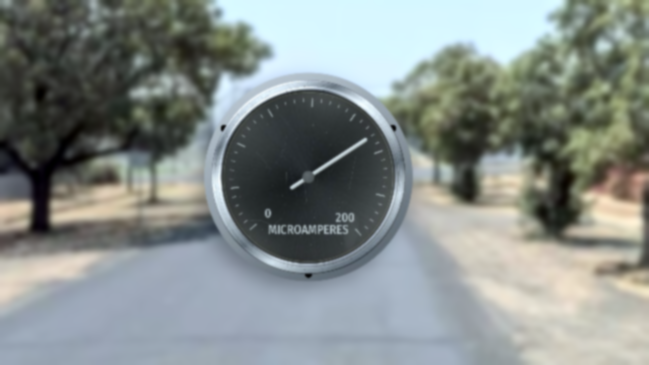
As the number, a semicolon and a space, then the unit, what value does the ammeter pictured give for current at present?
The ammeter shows 140; µA
